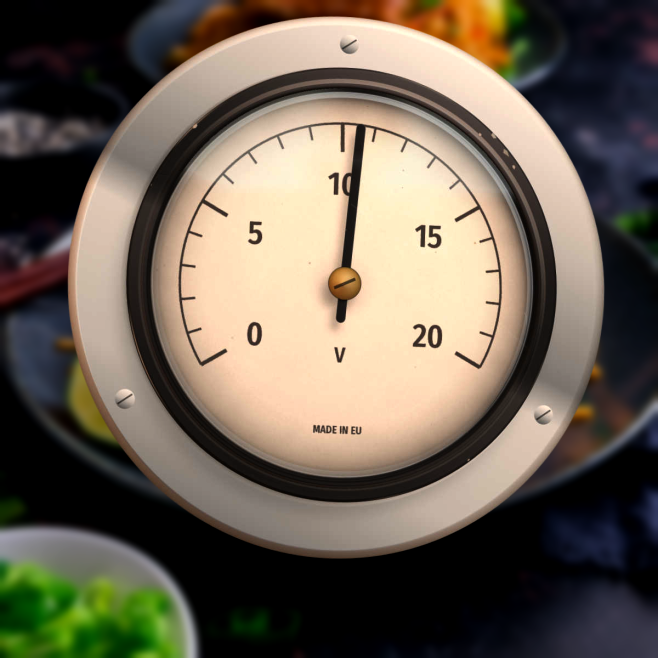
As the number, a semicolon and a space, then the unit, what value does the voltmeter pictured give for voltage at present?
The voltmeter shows 10.5; V
